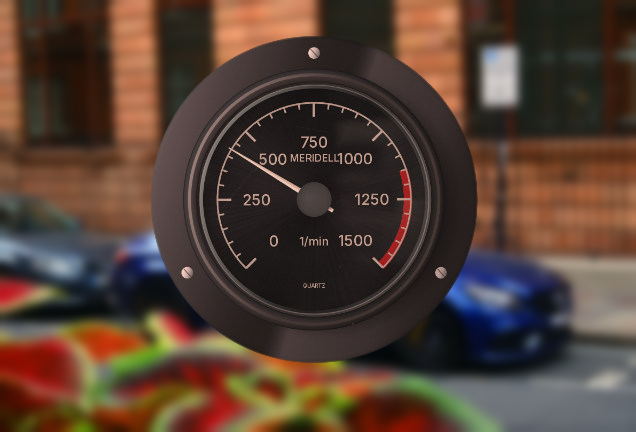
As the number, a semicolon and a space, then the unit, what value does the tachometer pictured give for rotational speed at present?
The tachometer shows 425; rpm
